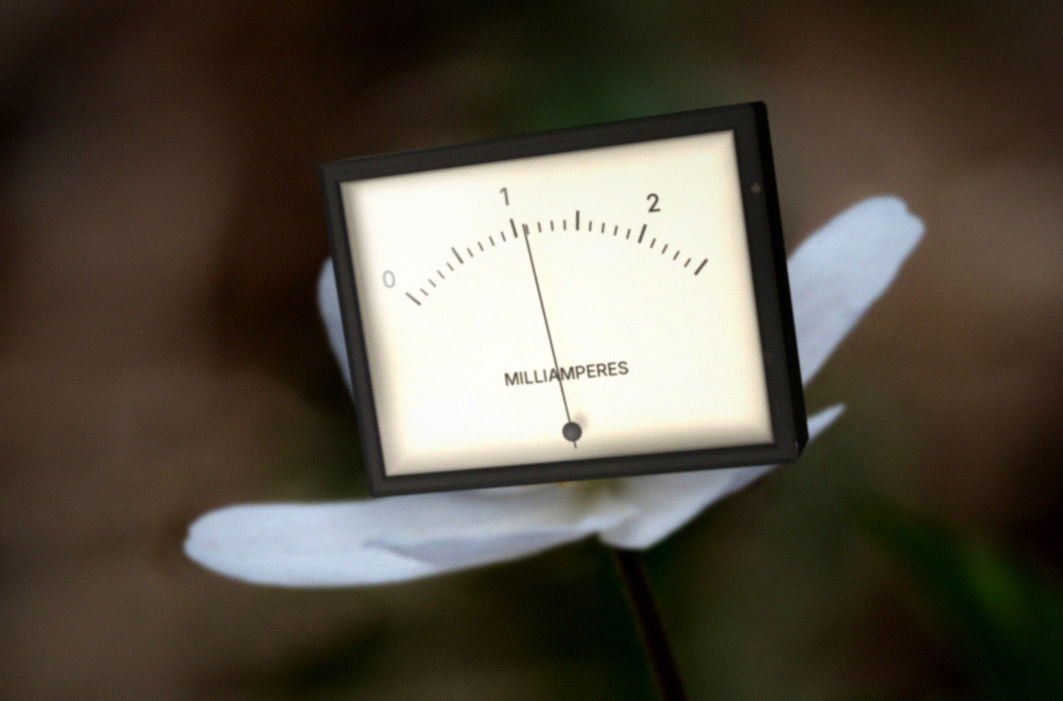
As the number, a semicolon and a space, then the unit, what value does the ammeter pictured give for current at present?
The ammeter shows 1.1; mA
